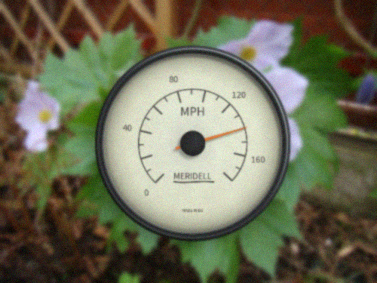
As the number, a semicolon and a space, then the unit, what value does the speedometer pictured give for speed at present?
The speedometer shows 140; mph
